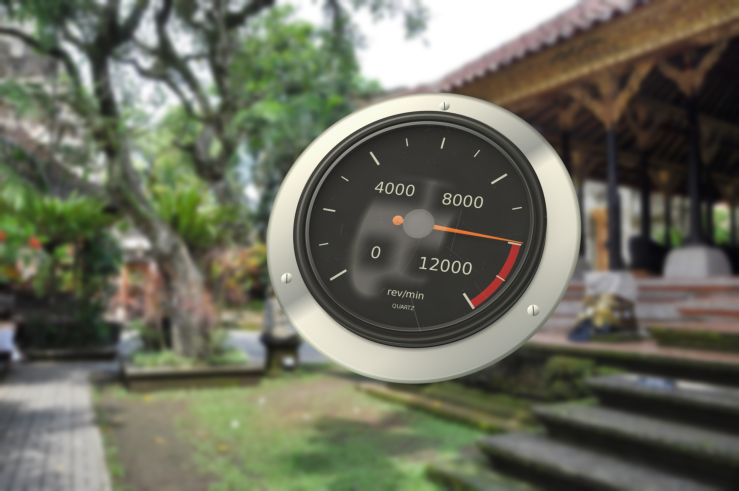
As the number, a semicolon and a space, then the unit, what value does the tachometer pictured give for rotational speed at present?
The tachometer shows 10000; rpm
